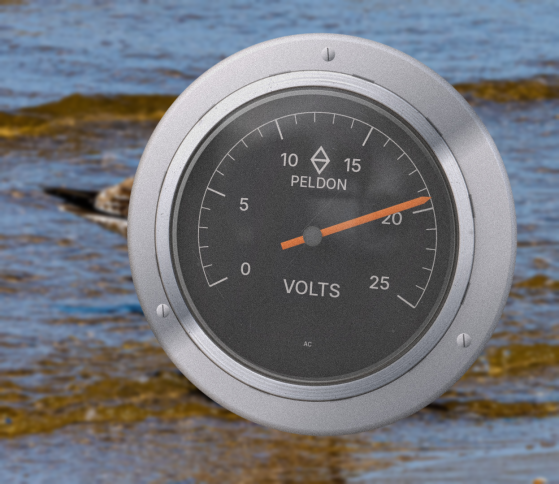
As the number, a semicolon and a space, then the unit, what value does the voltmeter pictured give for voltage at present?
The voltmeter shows 19.5; V
